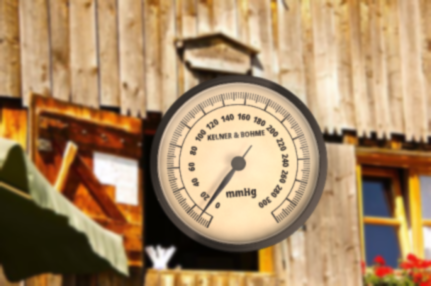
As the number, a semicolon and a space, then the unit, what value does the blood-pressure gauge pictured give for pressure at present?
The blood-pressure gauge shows 10; mmHg
